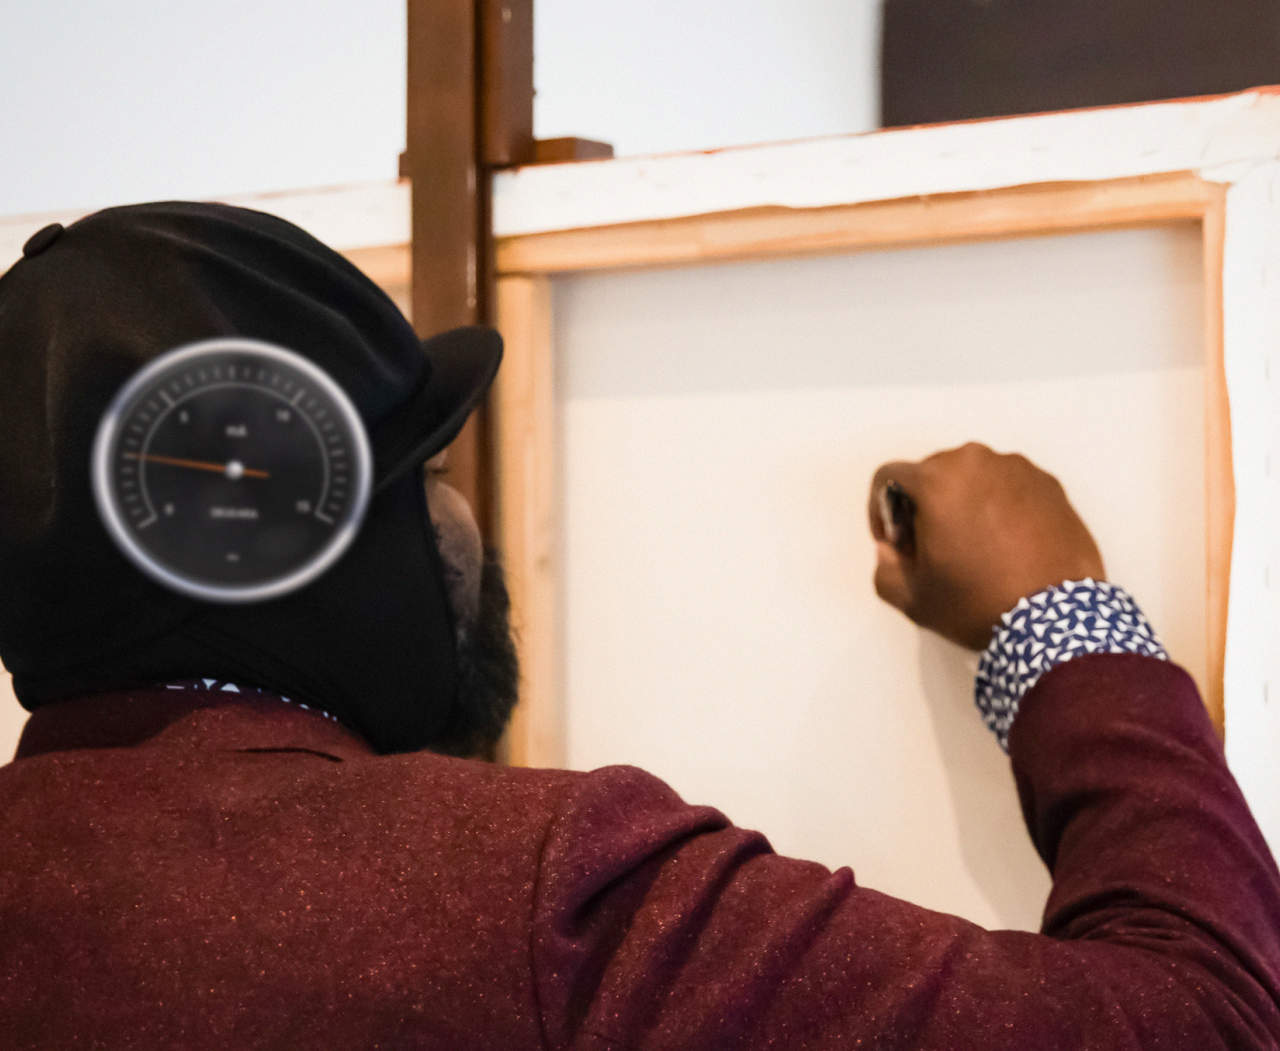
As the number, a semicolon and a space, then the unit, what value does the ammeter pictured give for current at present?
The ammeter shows 2.5; mA
